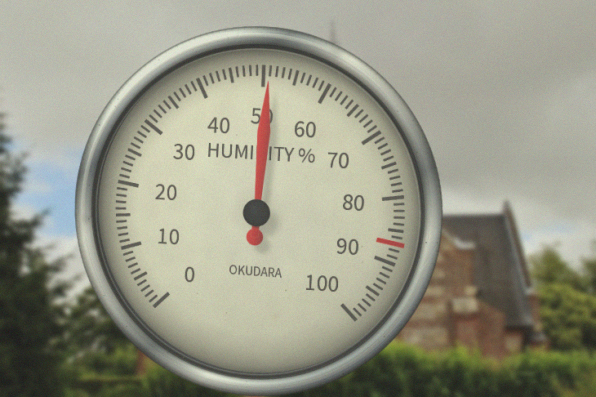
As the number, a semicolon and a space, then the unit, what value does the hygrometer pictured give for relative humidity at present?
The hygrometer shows 51; %
